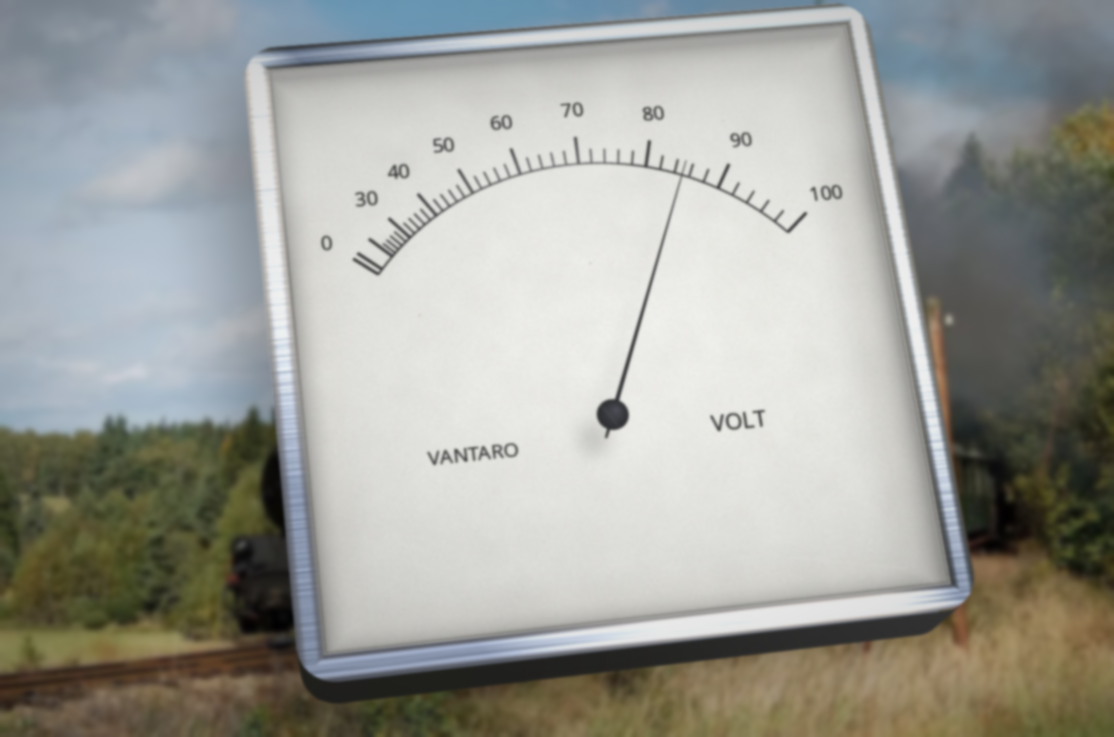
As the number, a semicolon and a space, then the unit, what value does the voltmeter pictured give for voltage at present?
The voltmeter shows 85; V
